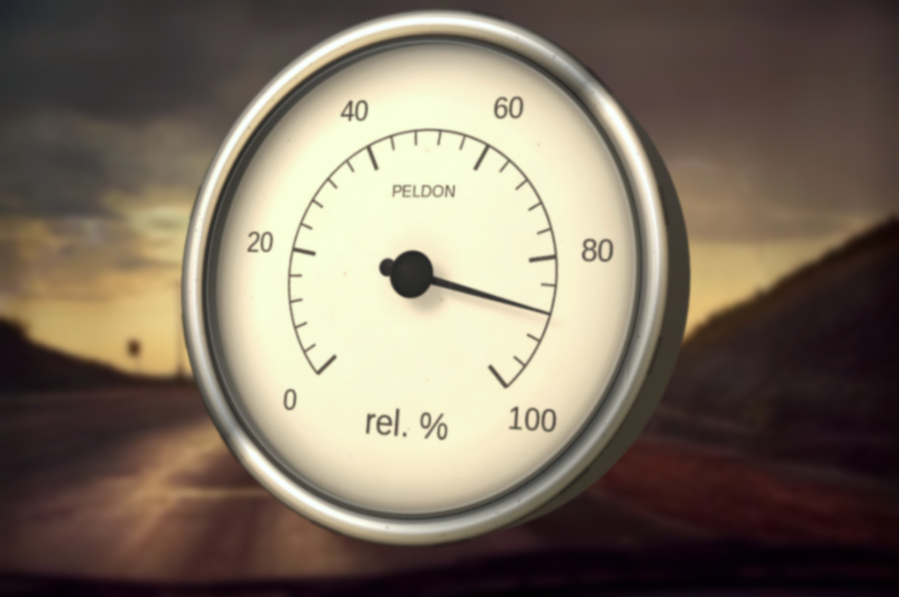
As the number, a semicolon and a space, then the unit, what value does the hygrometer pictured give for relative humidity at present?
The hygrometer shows 88; %
